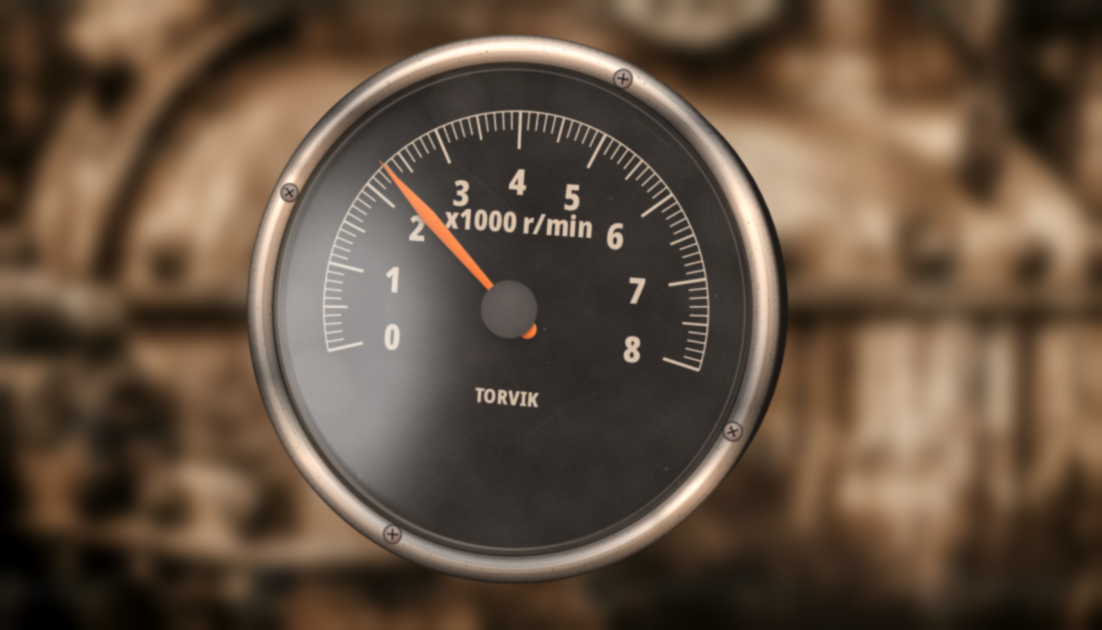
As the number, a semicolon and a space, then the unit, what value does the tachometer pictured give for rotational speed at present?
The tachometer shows 2300; rpm
